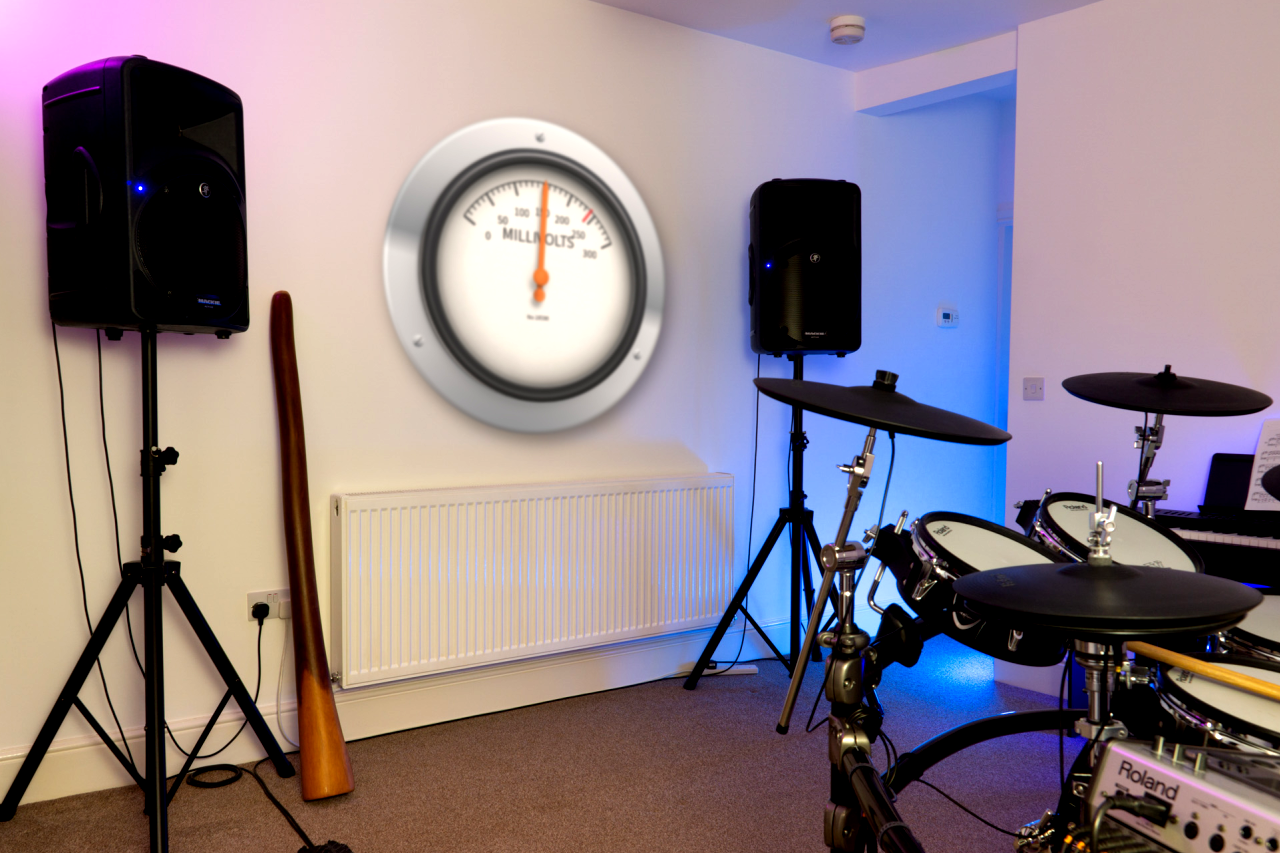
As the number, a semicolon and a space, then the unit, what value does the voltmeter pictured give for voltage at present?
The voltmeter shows 150; mV
